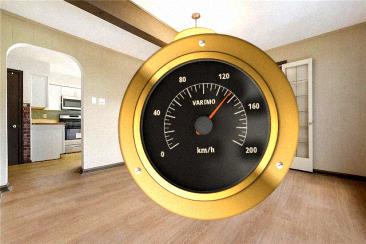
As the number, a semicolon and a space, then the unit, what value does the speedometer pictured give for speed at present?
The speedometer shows 135; km/h
